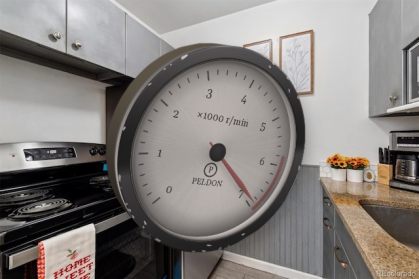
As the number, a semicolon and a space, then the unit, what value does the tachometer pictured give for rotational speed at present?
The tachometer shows 6900; rpm
